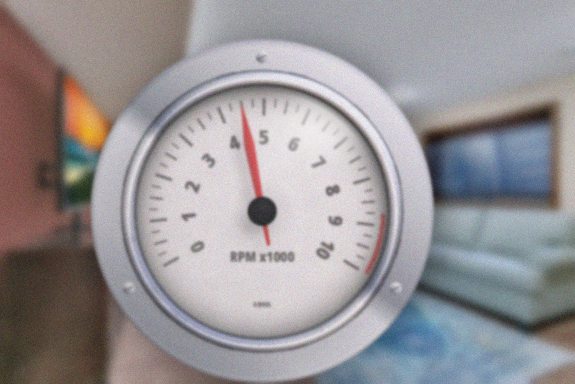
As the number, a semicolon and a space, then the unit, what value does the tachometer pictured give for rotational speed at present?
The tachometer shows 4500; rpm
